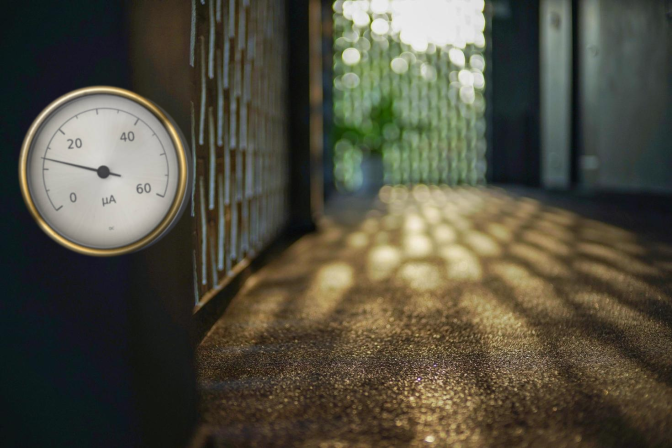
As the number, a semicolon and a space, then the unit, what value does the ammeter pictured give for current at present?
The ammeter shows 12.5; µA
